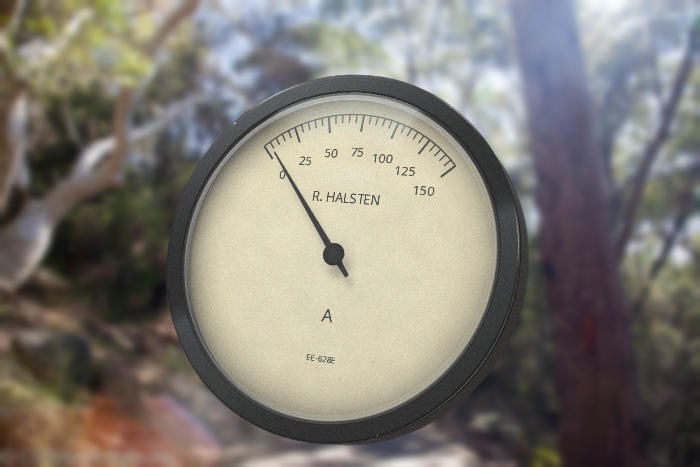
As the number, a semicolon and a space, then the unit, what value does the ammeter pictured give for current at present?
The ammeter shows 5; A
